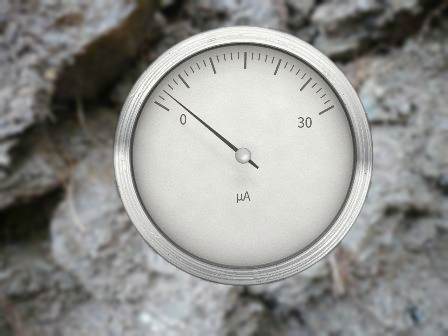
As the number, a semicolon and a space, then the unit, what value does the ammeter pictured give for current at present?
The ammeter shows 2; µA
